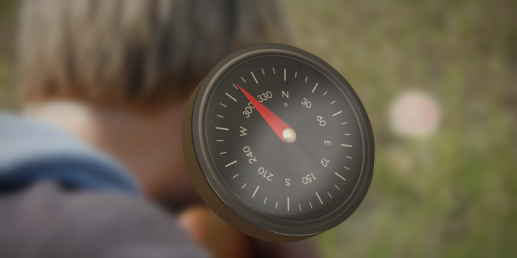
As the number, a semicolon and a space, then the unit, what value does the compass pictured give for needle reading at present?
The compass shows 310; °
